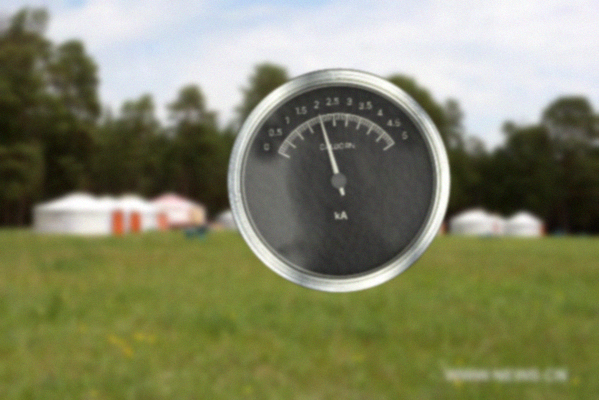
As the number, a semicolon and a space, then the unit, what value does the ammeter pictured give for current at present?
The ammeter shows 2; kA
